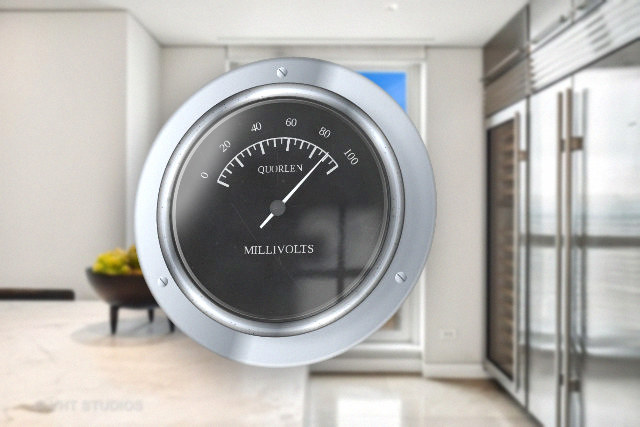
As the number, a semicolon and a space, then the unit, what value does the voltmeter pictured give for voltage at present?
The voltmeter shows 90; mV
